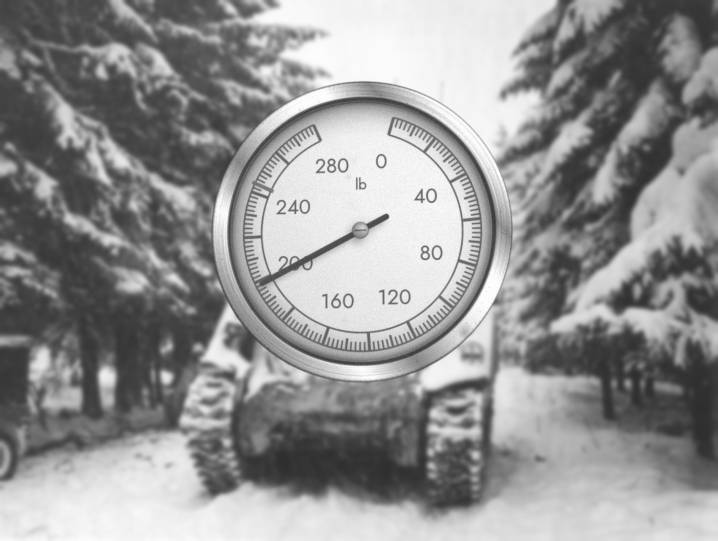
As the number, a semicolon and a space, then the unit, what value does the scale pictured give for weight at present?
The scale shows 198; lb
